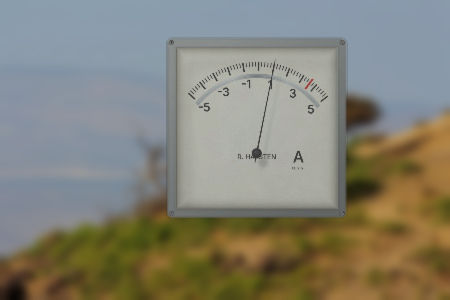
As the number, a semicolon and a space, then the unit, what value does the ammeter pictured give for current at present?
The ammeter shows 1; A
